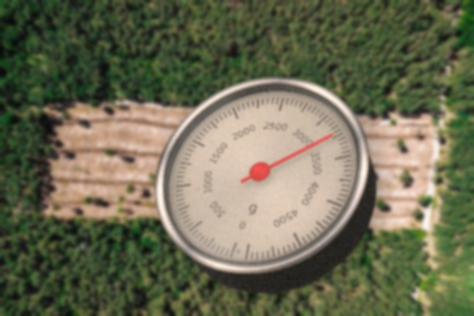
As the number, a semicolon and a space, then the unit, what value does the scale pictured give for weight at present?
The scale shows 3250; g
